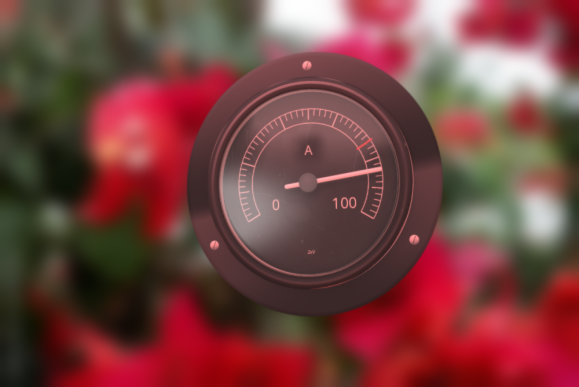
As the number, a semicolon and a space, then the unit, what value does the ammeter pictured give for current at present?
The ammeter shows 84; A
